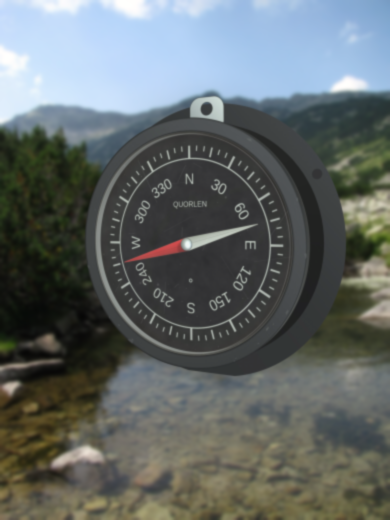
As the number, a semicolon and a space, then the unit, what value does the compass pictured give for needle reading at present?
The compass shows 255; °
